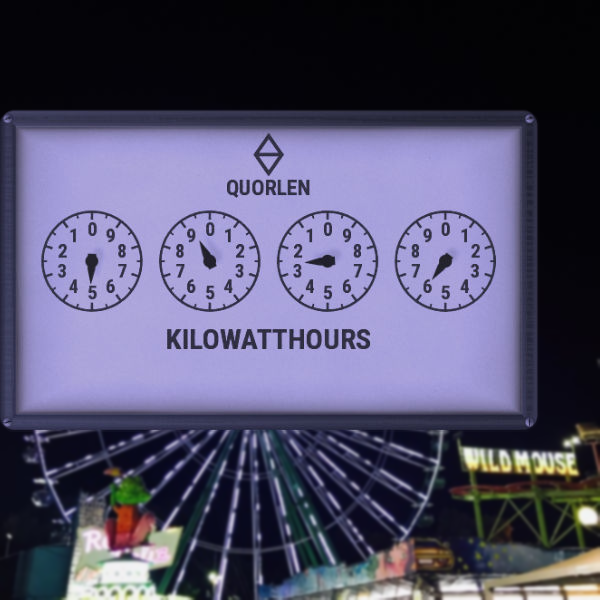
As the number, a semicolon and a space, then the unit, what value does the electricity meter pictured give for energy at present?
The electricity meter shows 4926; kWh
